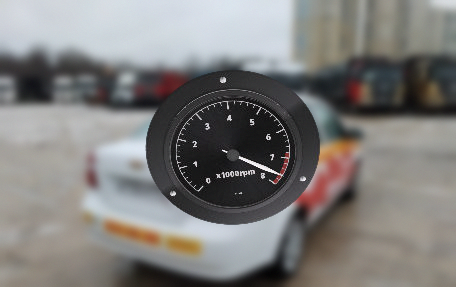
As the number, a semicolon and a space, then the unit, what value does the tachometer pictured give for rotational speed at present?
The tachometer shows 7600; rpm
